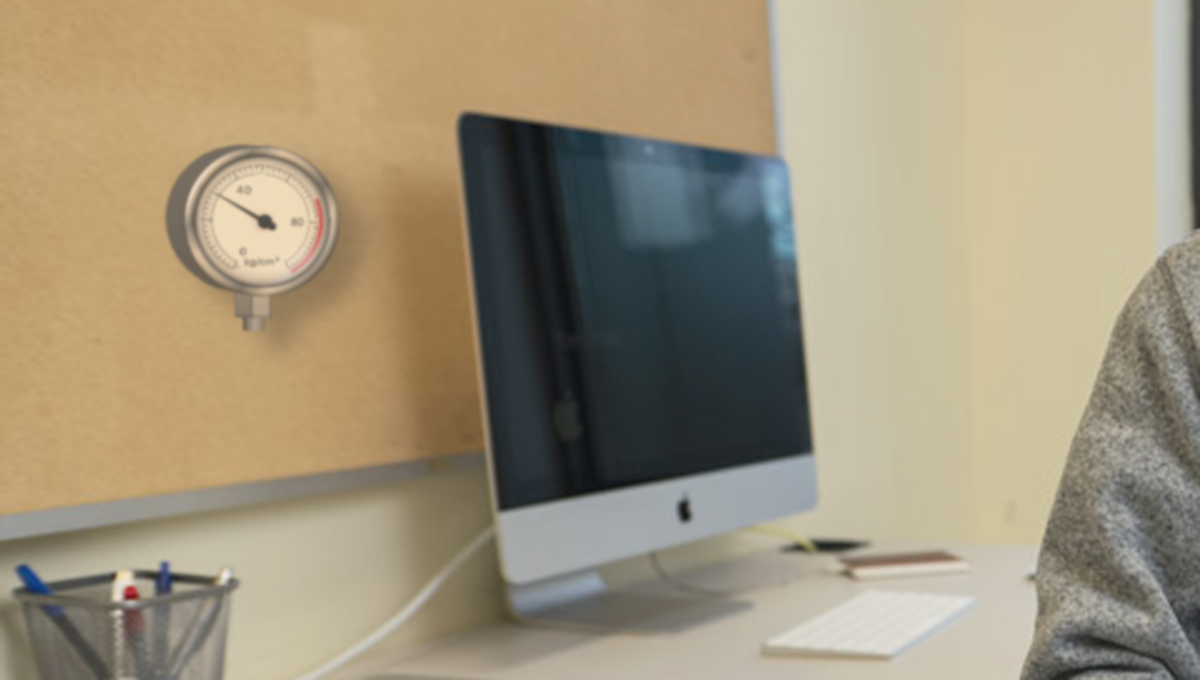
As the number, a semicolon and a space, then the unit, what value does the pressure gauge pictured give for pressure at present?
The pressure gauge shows 30; kg/cm²
